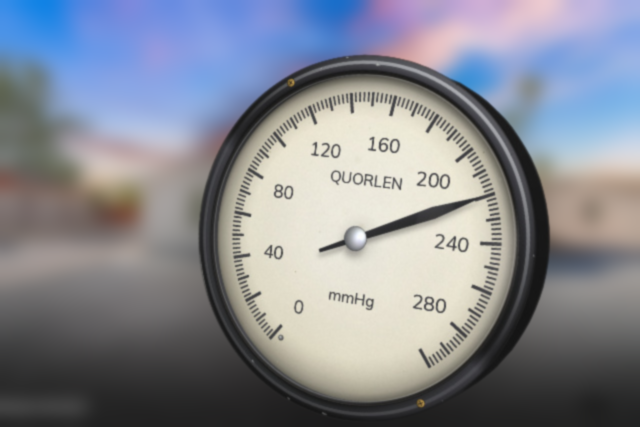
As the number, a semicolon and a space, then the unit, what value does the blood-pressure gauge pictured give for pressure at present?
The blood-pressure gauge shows 220; mmHg
